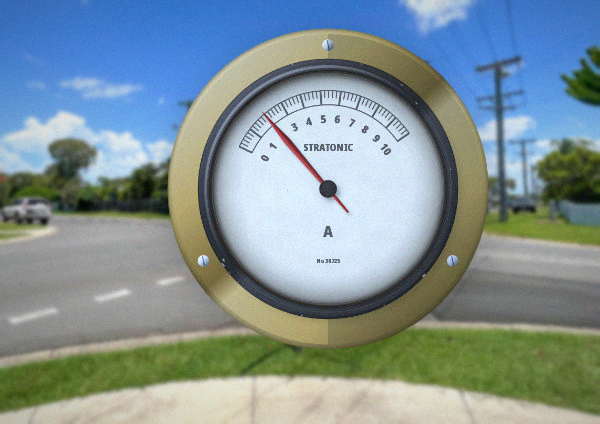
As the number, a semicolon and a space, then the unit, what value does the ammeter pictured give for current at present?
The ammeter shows 2; A
